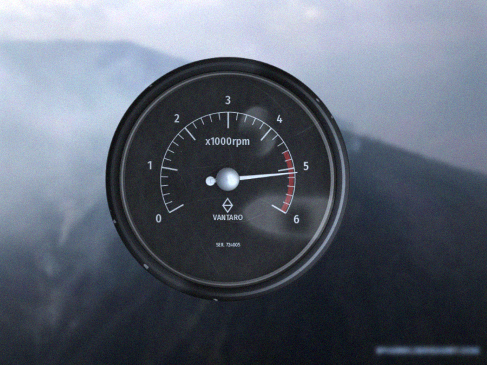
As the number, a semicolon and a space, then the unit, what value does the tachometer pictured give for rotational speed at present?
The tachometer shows 5100; rpm
